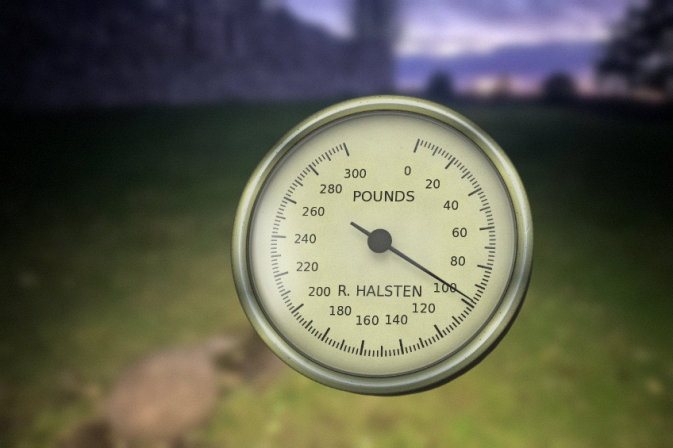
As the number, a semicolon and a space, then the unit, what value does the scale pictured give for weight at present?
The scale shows 98; lb
